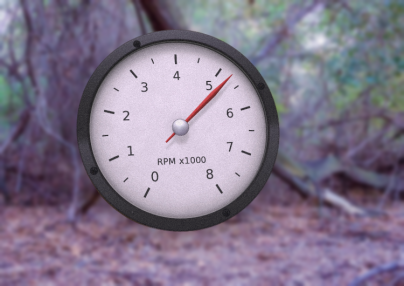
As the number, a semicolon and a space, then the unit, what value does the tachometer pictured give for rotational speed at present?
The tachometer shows 5250; rpm
